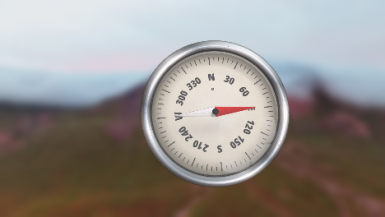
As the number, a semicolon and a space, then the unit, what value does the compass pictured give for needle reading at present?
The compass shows 90; °
